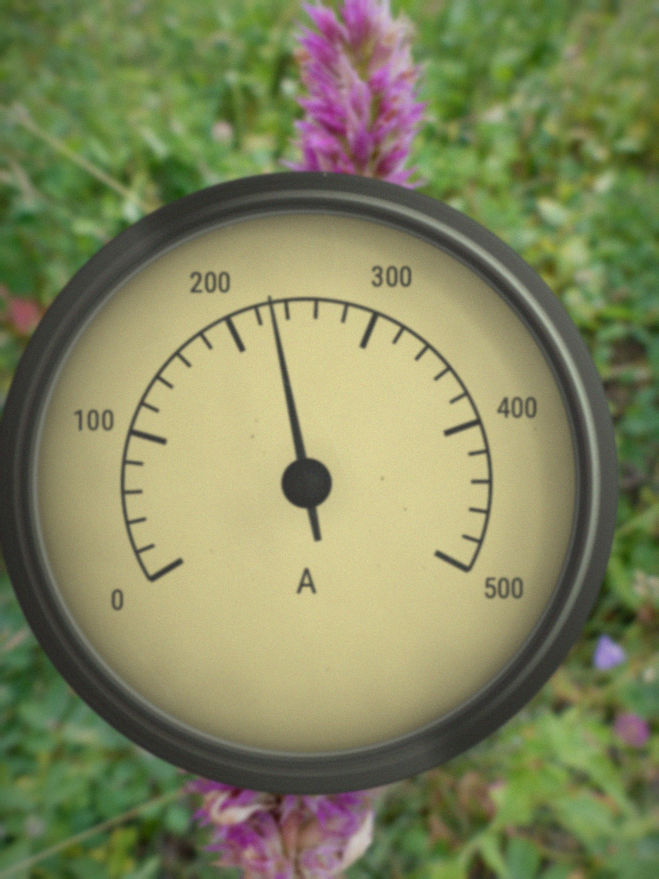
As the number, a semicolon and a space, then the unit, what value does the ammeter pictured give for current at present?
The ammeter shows 230; A
